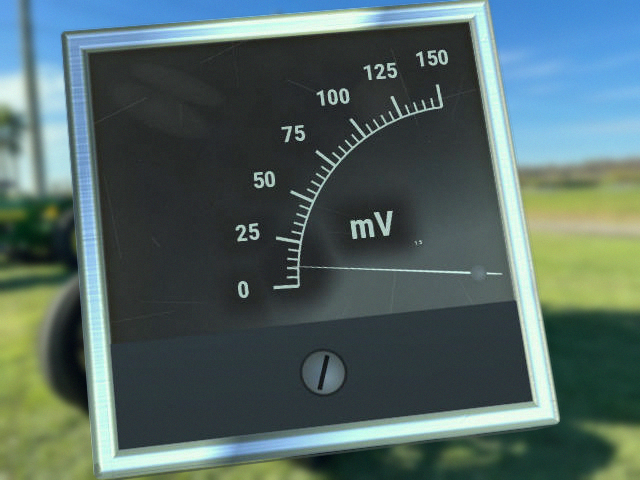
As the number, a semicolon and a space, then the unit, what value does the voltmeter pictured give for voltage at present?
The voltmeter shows 10; mV
